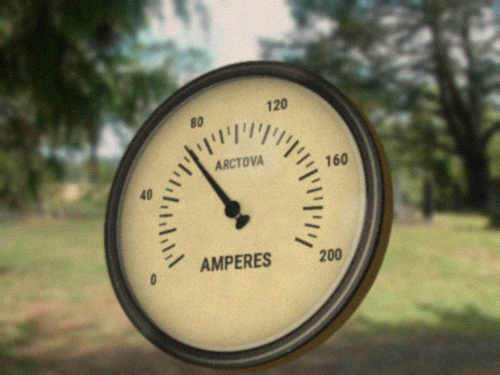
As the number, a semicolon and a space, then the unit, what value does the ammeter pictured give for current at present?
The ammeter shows 70; A
